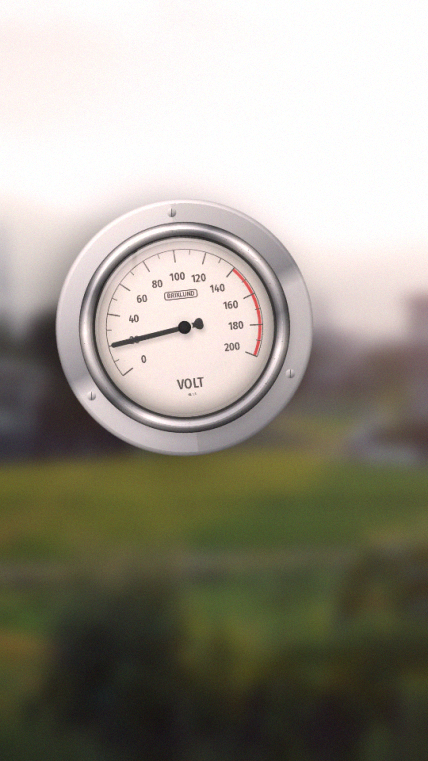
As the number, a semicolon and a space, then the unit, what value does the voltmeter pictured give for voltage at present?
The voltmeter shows 20; V
